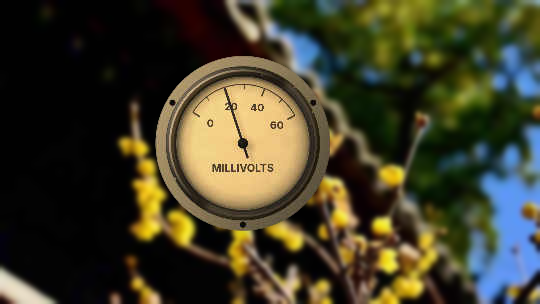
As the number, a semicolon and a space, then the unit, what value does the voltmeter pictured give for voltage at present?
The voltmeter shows 20; mV
